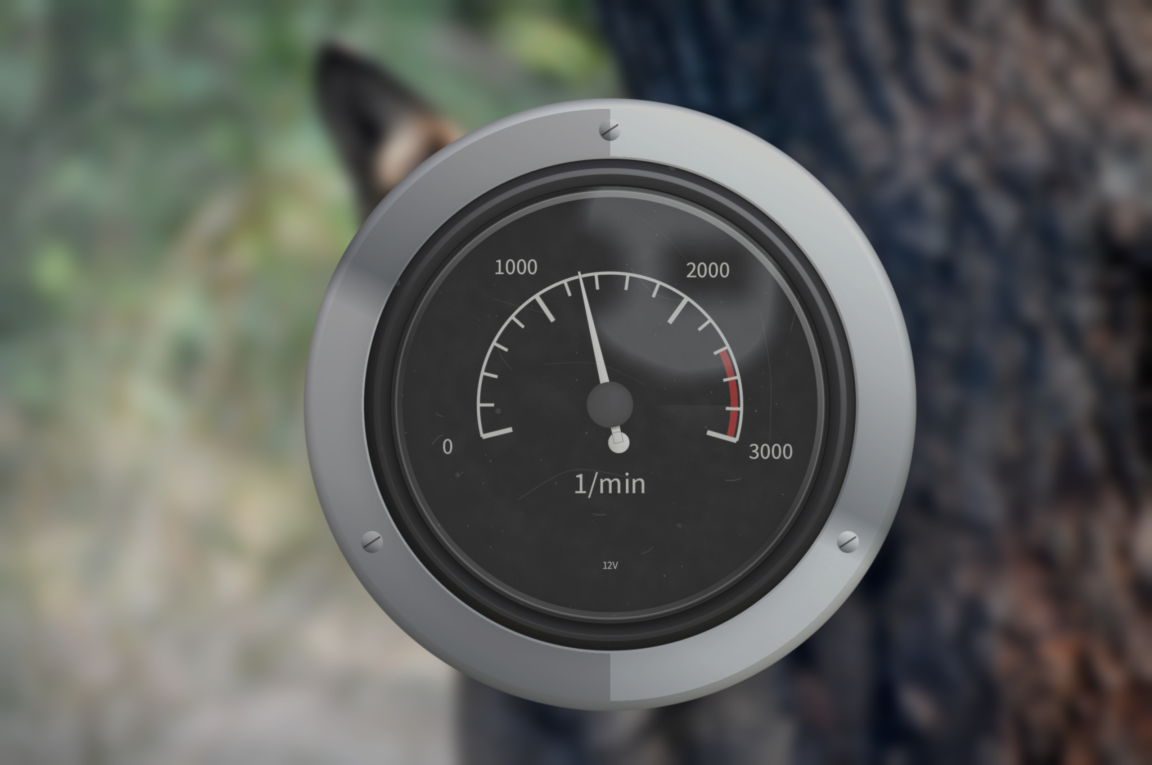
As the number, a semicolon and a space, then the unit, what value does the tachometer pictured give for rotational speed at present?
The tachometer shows 1300; rpm
